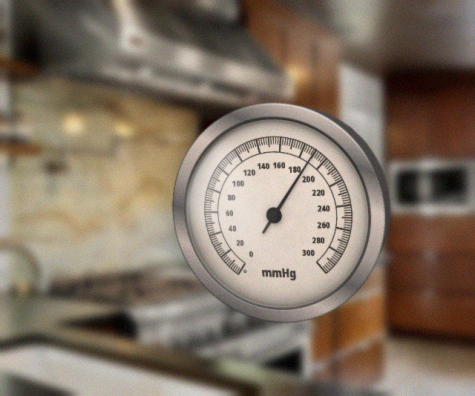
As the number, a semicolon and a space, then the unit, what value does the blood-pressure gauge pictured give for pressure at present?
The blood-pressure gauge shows 190; mmHg
